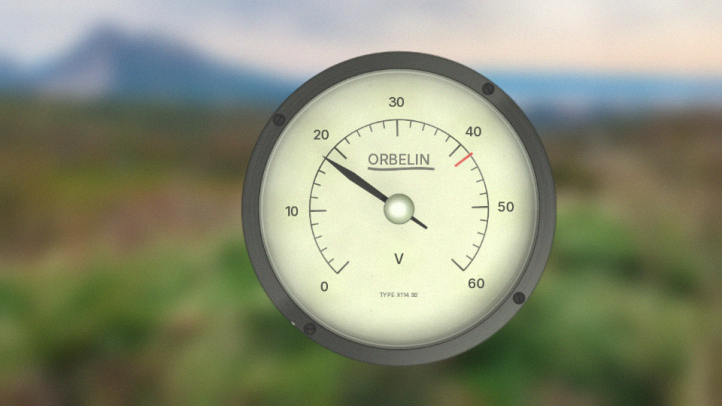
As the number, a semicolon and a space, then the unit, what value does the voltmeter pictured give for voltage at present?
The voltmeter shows 18; V
